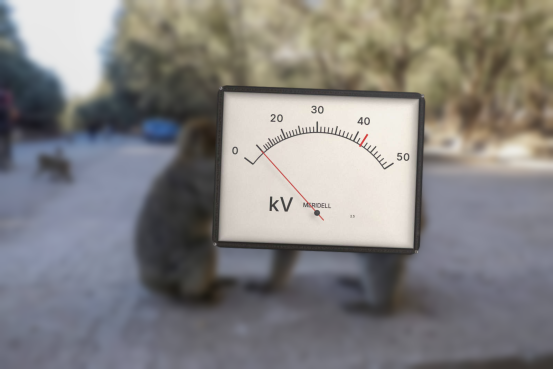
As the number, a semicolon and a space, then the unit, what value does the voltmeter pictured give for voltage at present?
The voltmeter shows 10; kV
